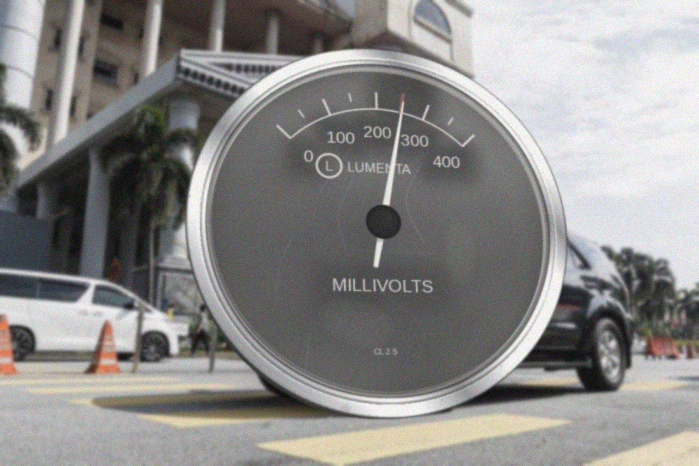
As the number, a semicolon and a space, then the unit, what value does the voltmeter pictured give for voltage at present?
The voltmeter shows 250; mV
